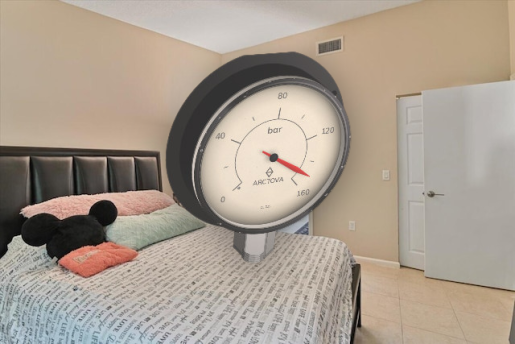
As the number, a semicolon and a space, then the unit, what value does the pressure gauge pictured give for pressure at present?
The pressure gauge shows 150; bar
